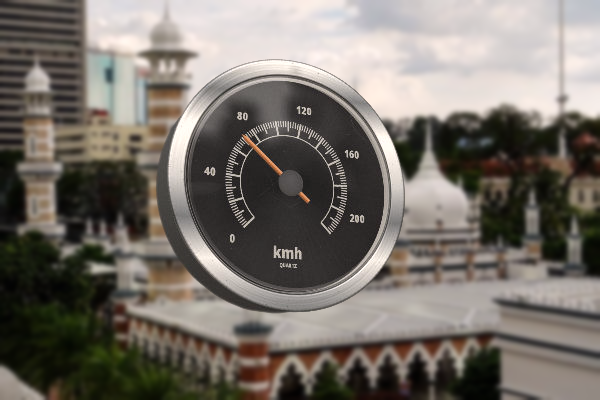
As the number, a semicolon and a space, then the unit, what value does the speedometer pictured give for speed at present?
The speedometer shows 70; km/h
